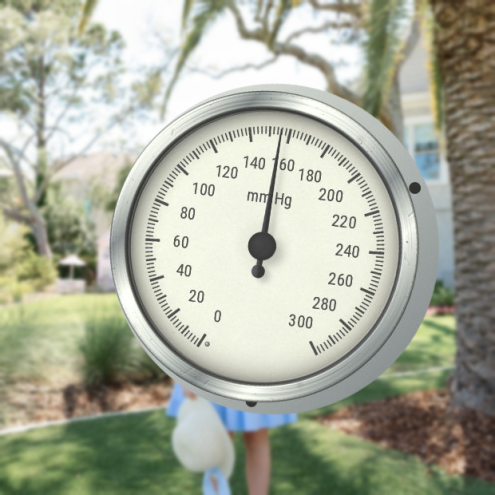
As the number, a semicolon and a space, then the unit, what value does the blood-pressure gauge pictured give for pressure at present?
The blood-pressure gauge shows 156; mmHg
